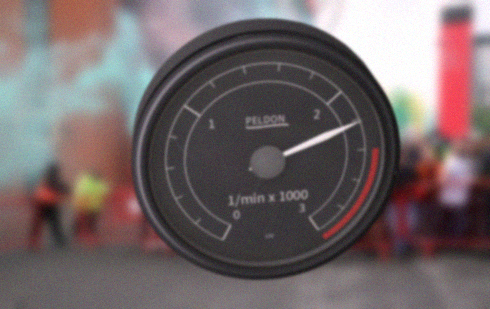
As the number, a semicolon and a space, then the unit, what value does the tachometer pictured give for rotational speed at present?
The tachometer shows 2200; rpm
